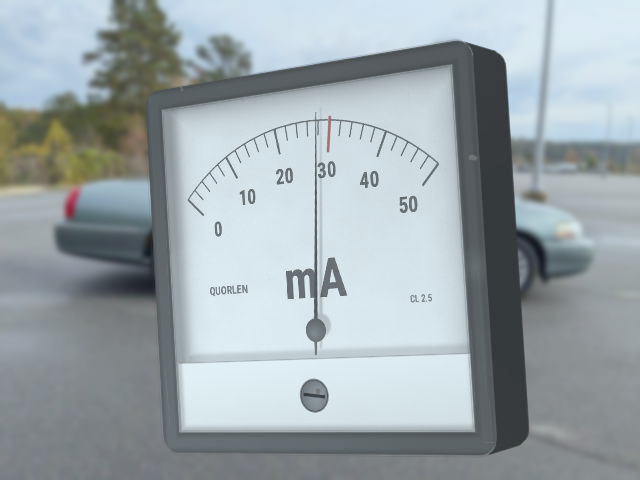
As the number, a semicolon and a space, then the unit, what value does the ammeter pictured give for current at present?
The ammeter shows 28; mA
